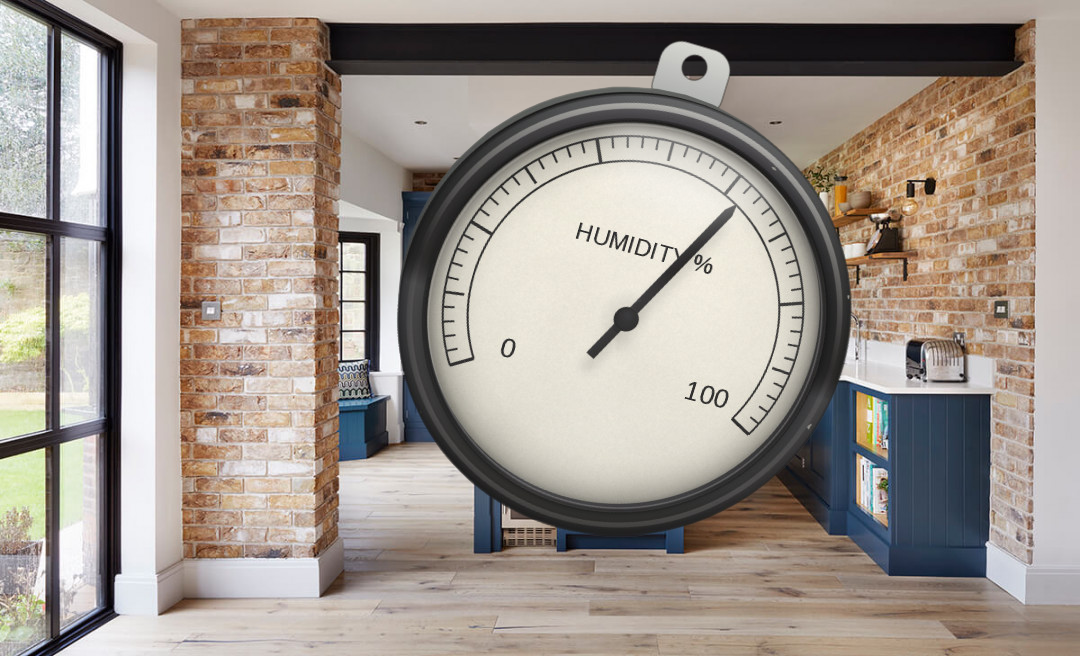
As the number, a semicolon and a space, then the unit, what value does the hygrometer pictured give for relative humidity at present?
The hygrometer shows 62; %
